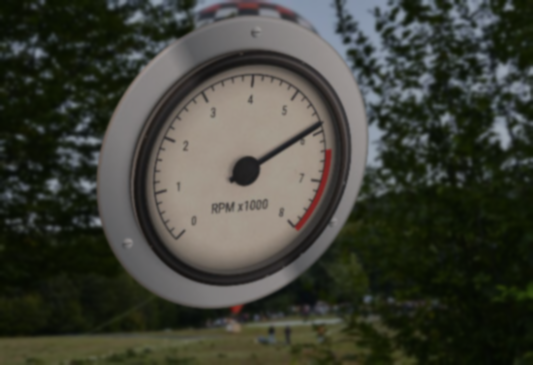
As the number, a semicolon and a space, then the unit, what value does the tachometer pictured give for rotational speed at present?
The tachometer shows 5800; rpm
